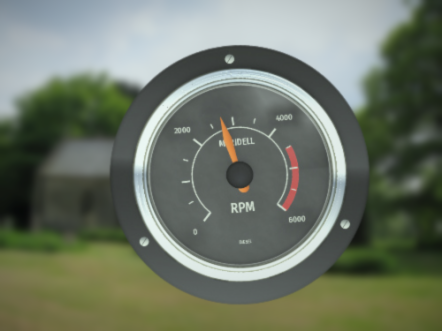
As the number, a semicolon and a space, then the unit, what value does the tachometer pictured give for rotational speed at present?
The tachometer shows 2750; rpm
